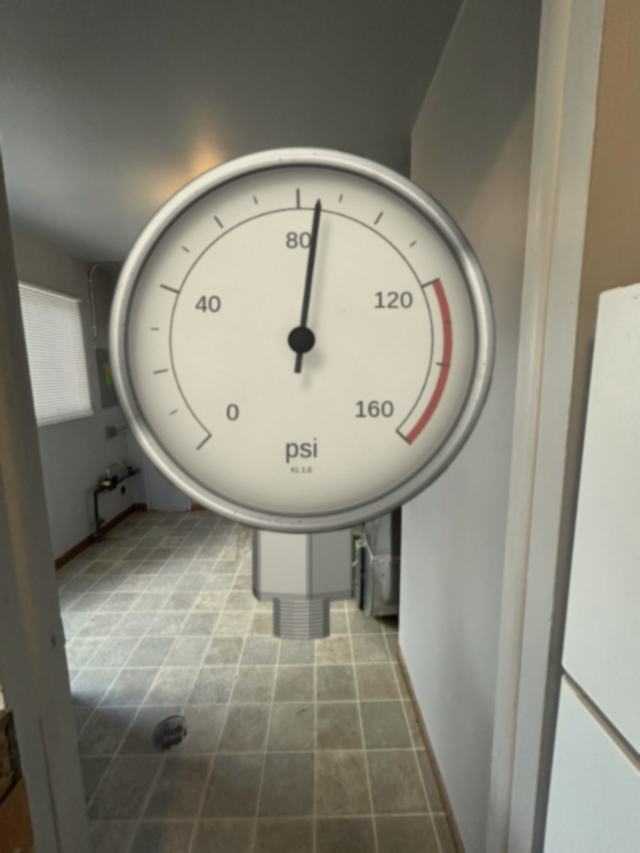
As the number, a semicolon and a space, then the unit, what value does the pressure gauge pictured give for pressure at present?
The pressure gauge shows 85; psi
